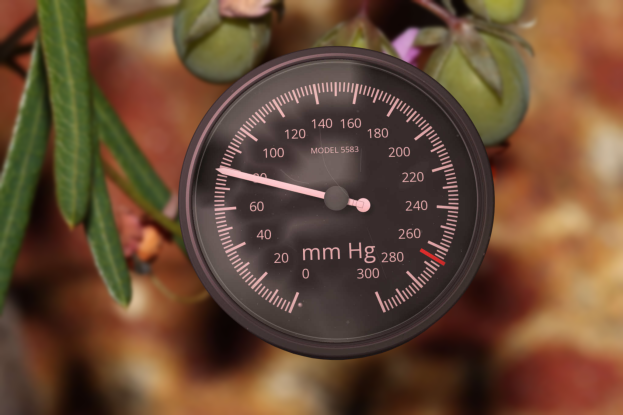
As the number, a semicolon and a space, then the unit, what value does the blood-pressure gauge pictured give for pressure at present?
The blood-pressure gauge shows 78; mmHg
